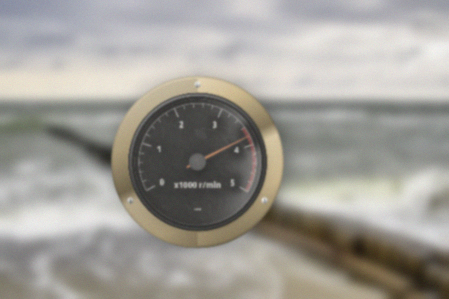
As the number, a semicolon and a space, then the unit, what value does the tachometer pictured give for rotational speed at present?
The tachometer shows 3800; rpm
